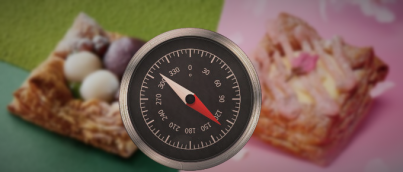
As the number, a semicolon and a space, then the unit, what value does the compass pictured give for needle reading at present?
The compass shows 130; °
